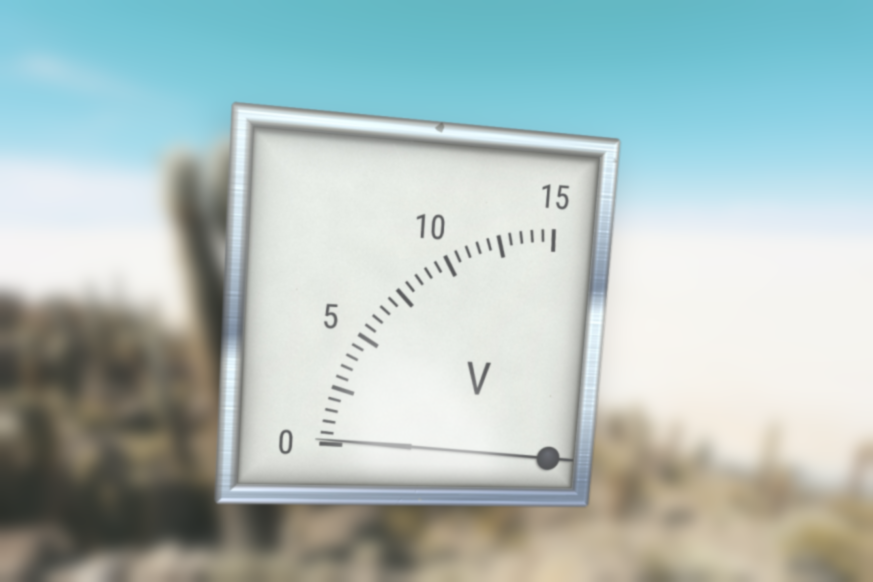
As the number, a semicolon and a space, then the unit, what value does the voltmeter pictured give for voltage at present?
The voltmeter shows 0.25; V
